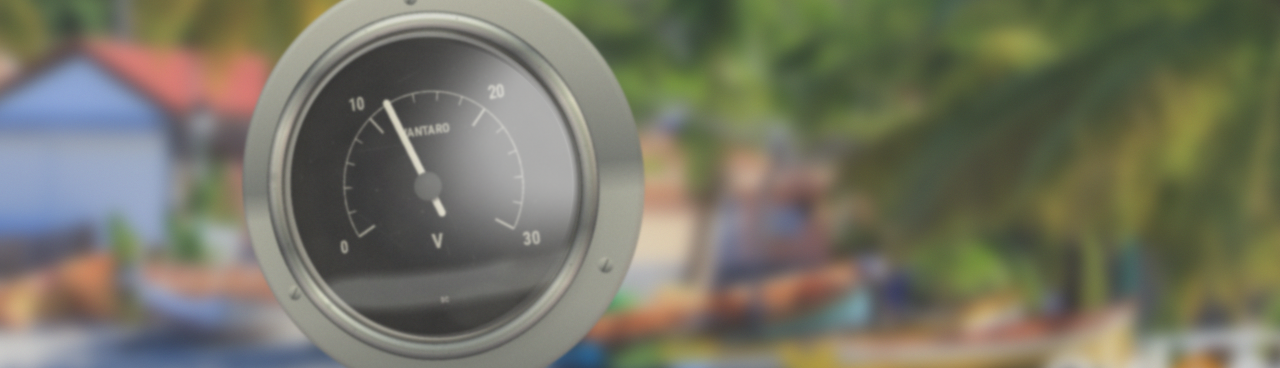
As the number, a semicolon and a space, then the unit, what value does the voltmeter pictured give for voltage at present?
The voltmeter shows 12; V
